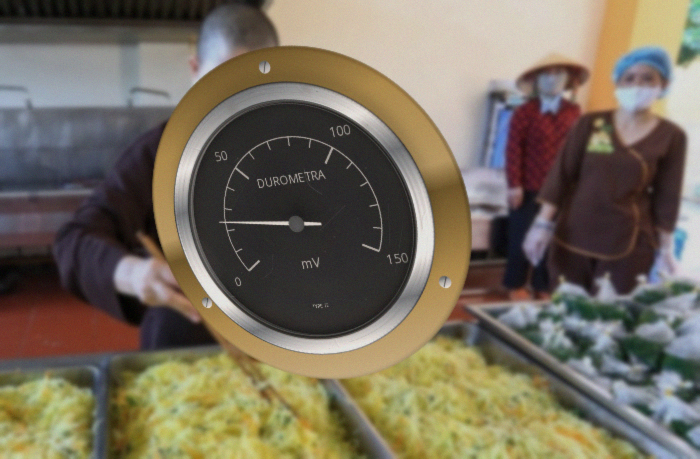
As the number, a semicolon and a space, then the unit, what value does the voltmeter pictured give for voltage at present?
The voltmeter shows 25; mV
